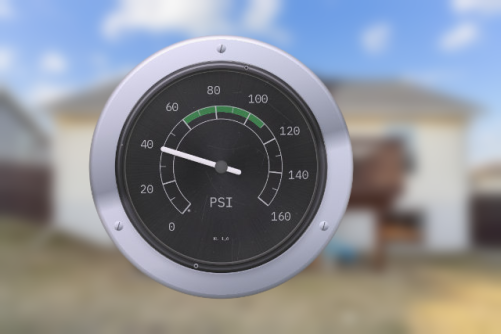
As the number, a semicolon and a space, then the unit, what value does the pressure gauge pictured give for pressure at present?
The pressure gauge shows 40; psi
